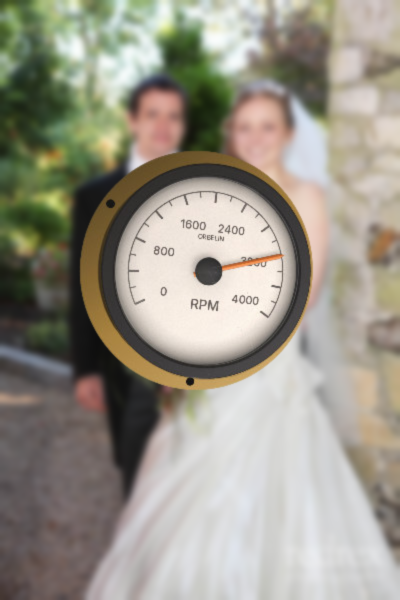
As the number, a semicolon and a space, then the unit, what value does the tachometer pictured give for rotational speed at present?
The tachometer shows 3200; rpm
